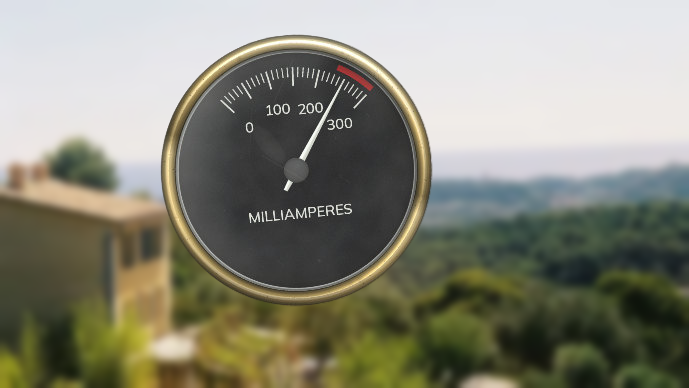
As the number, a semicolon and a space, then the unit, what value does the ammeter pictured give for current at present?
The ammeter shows 250; mA
